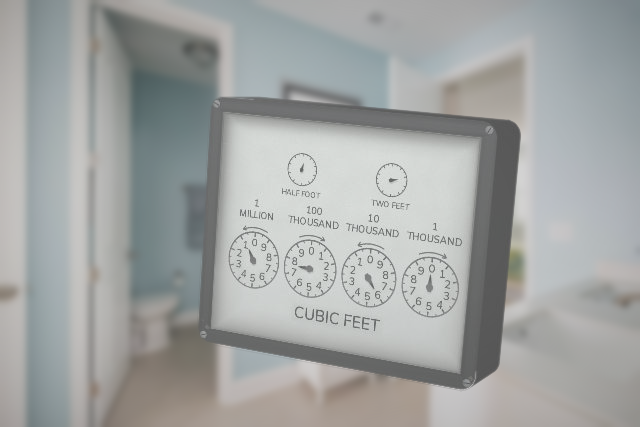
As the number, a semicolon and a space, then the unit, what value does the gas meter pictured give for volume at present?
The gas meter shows 76000; ft³
